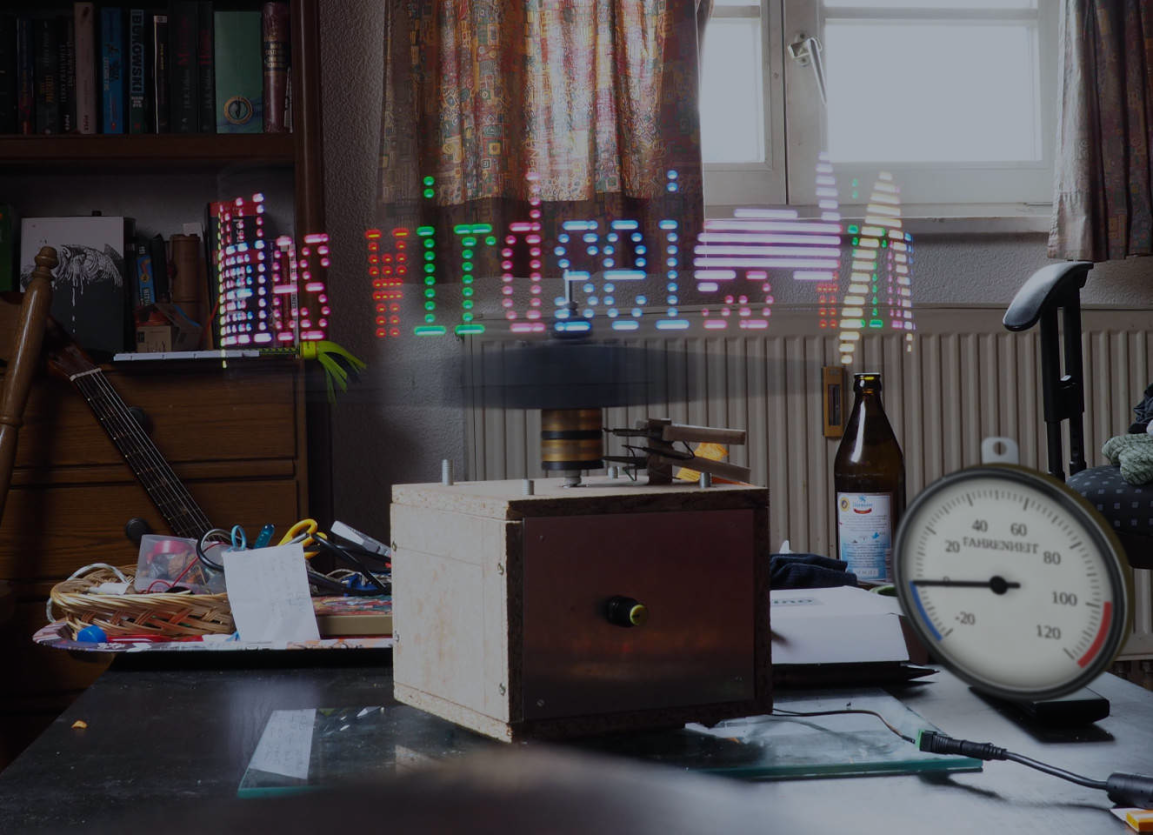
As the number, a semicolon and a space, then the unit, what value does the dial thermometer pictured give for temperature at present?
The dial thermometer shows 0; °F
